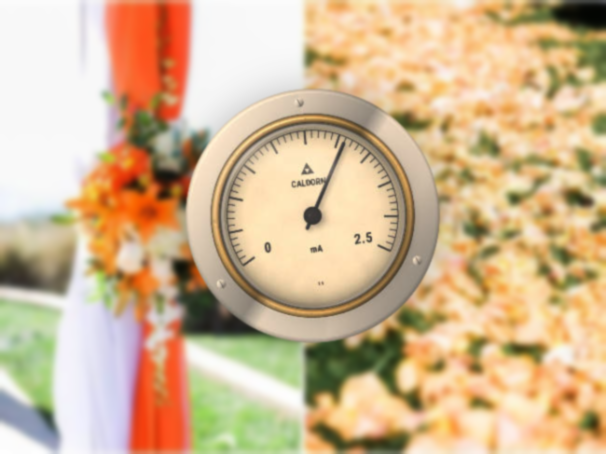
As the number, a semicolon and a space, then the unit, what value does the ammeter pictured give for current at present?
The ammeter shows 1.55; mA
